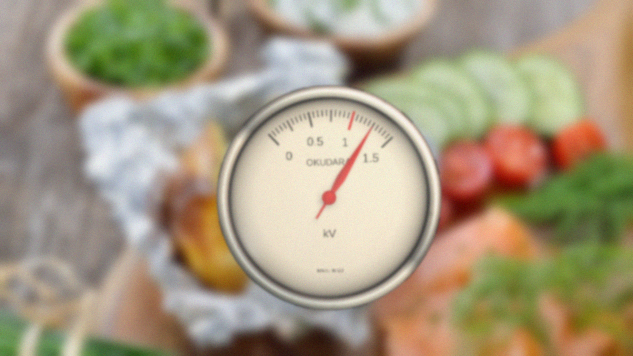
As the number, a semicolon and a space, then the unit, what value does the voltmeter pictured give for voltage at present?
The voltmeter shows 1.25; kV
